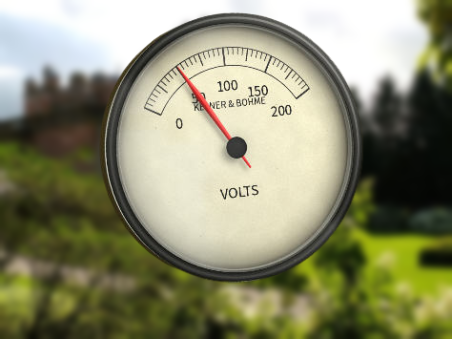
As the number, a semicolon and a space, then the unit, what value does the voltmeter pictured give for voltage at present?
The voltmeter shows 50; V
